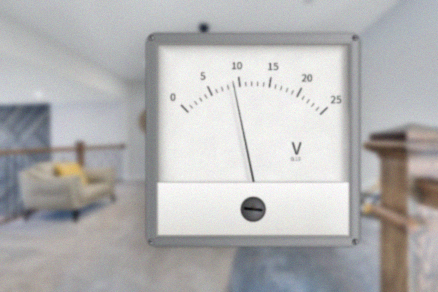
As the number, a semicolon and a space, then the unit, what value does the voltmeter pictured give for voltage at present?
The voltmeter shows 9; V
